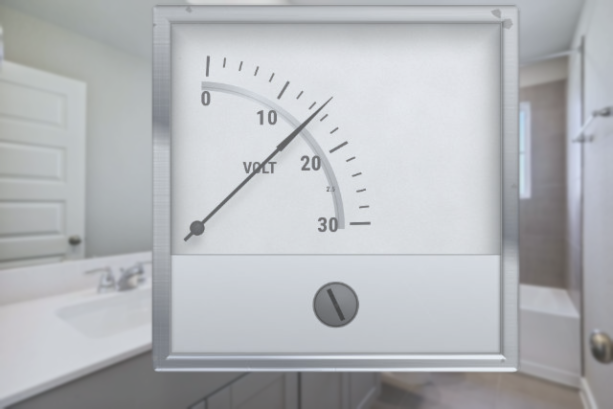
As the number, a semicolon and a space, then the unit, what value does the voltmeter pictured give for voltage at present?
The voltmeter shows 15; V
